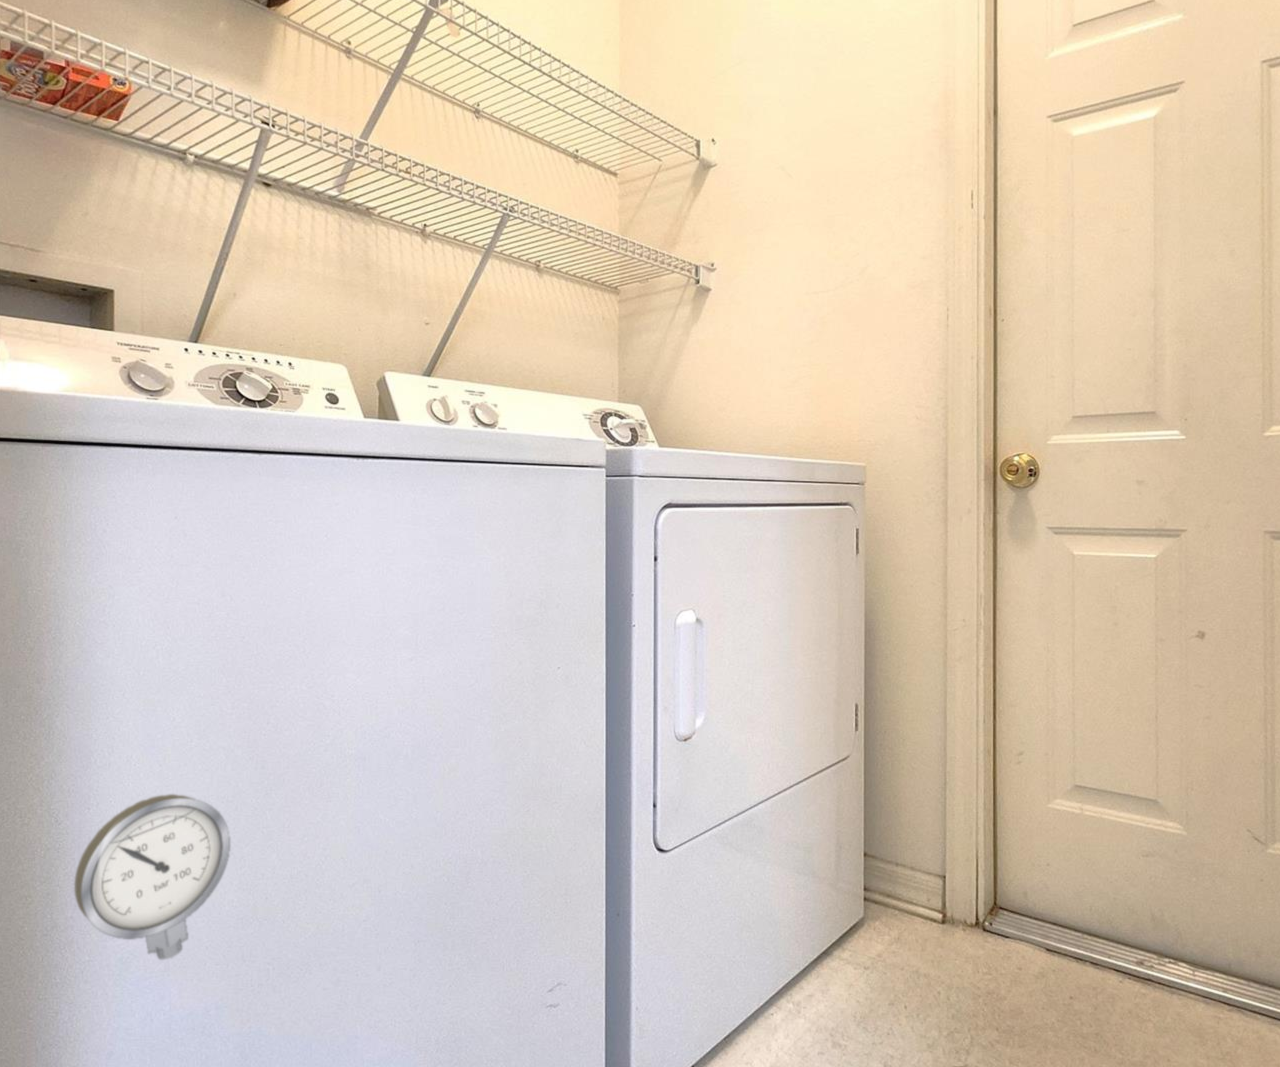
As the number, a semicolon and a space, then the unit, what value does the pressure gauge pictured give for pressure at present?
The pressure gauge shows 35; bar
